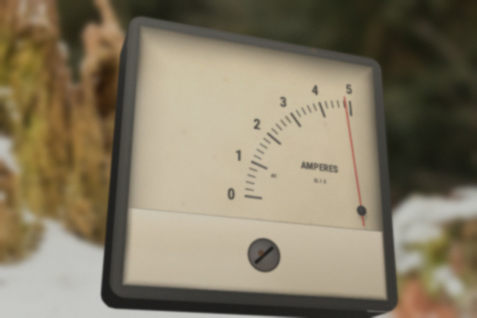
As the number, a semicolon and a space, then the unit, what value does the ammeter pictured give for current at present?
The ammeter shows 4.8; A
